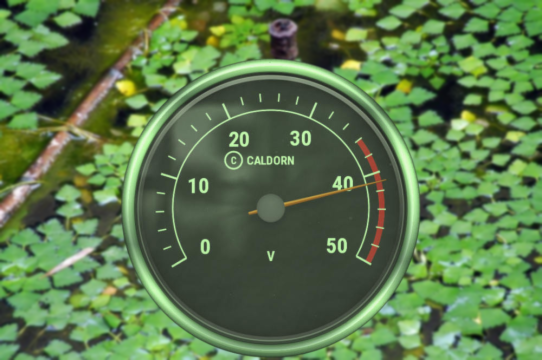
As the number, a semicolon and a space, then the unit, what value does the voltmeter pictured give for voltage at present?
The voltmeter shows 41; V
